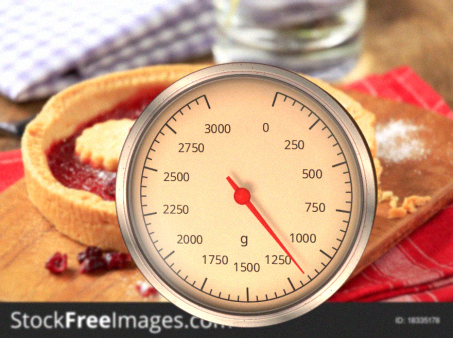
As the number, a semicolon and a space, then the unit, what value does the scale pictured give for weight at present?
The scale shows 1150; g
